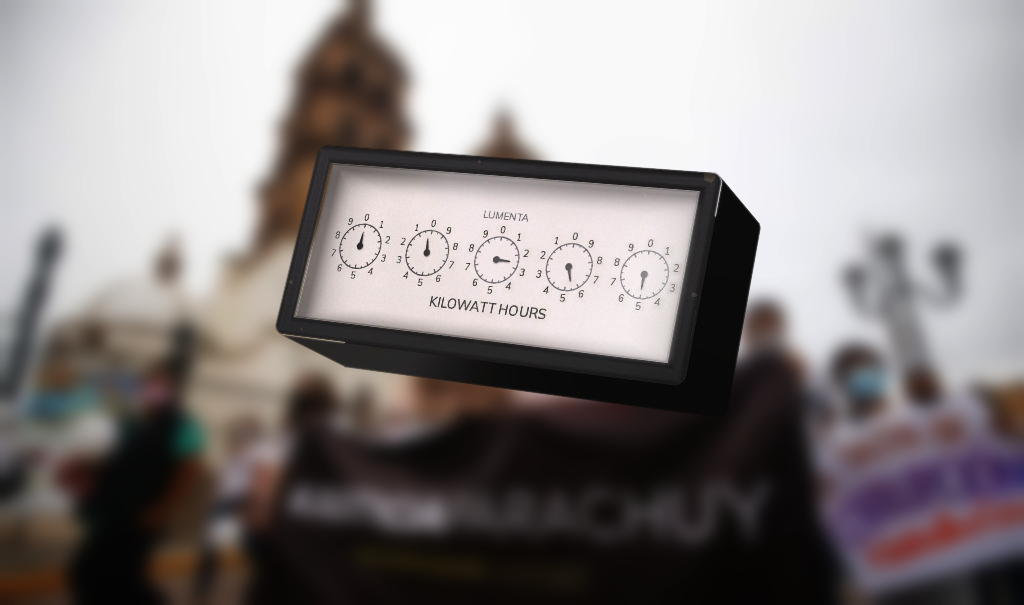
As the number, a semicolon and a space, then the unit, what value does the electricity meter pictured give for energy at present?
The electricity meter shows 255; kWh
